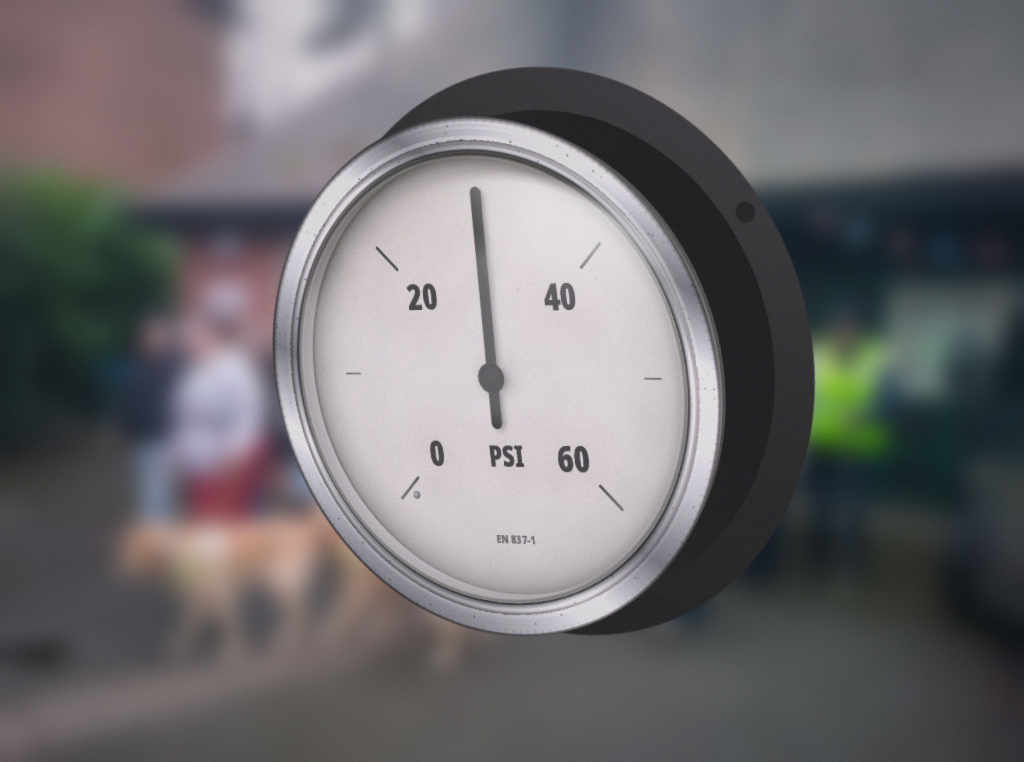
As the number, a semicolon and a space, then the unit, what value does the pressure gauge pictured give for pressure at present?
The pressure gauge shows 30; psi
